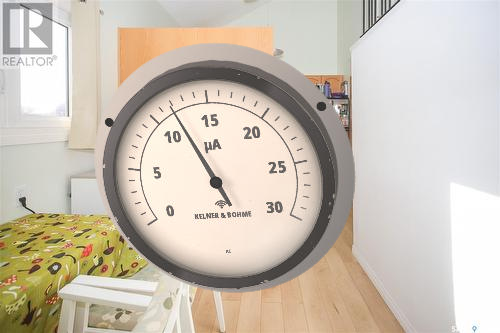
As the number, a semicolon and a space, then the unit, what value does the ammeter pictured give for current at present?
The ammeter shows 12; µA
